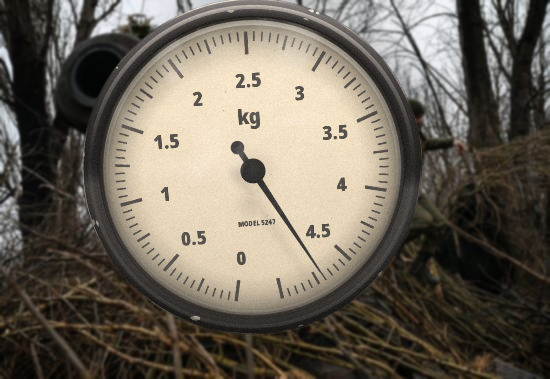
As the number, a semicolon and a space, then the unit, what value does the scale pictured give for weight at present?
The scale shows 4.7; kg
